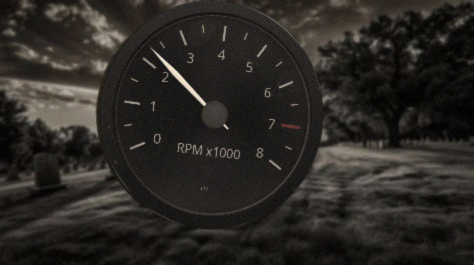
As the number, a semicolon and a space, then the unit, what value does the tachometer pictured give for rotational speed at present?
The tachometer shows 2250; rpm
